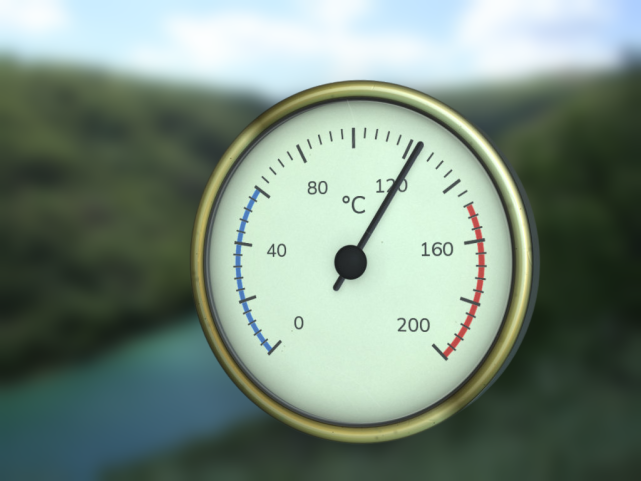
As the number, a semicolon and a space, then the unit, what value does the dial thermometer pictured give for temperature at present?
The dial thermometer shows 124; °C
